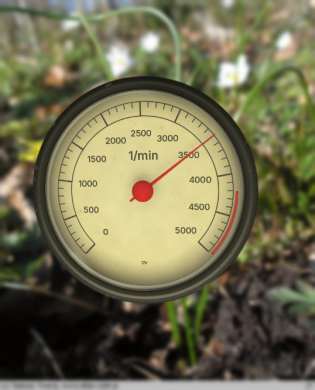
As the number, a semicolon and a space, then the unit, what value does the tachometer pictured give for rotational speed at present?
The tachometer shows 3500; rpm
